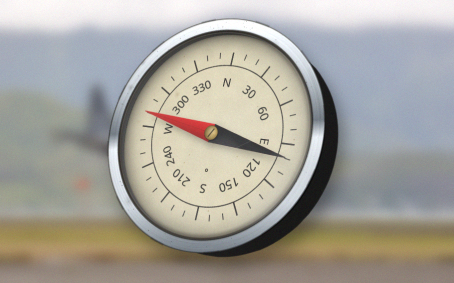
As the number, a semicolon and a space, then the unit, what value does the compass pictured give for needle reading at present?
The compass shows 280; °
